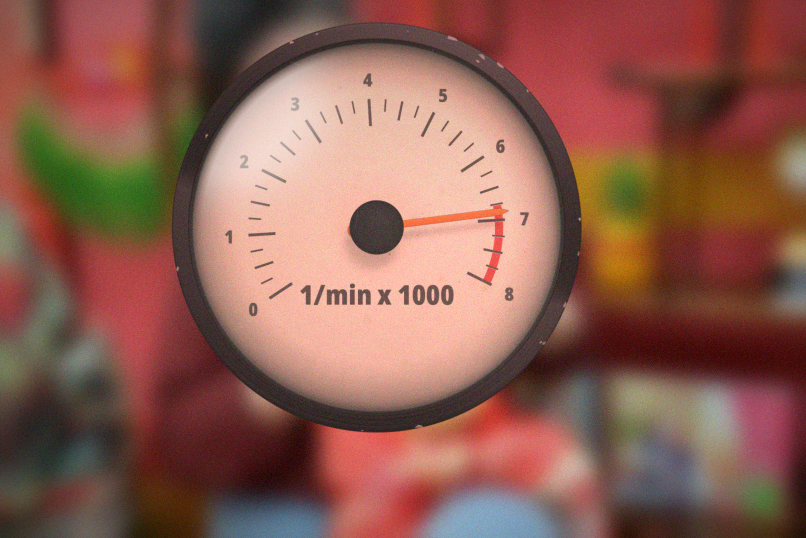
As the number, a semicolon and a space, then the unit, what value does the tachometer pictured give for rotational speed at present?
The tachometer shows 6875; rpm
